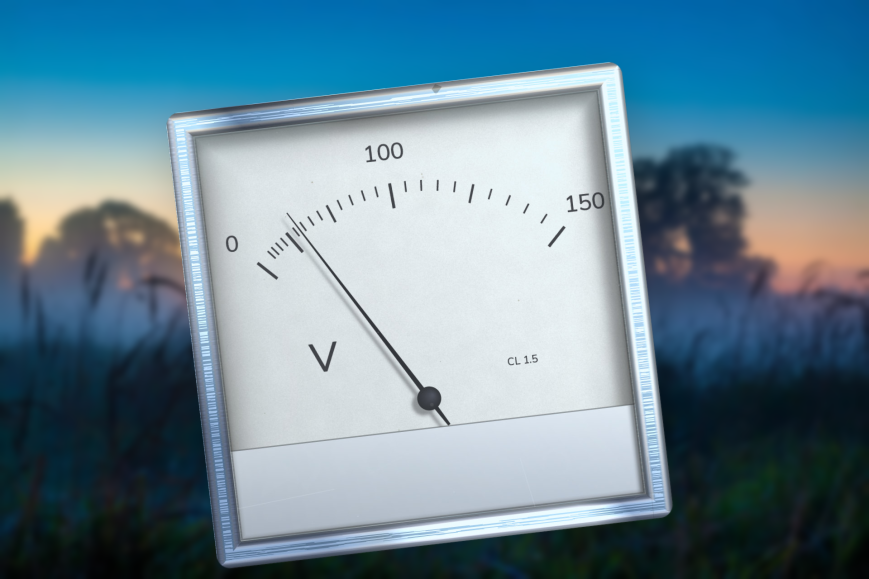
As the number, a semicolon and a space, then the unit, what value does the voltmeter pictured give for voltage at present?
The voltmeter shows 57.5; V
